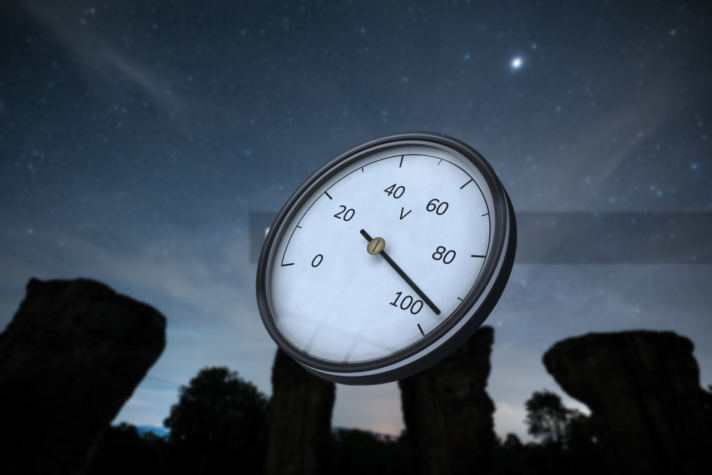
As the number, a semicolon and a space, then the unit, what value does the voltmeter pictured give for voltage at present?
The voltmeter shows 95; V
